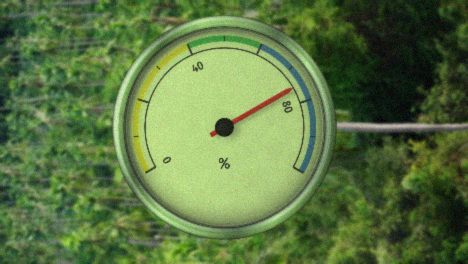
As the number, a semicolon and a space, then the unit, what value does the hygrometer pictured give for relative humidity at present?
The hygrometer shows 75; %
